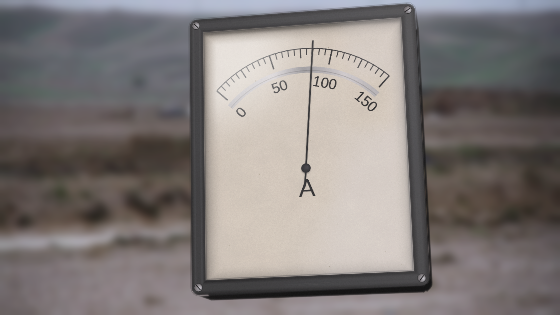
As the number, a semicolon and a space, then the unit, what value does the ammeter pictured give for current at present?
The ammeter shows 85; A
